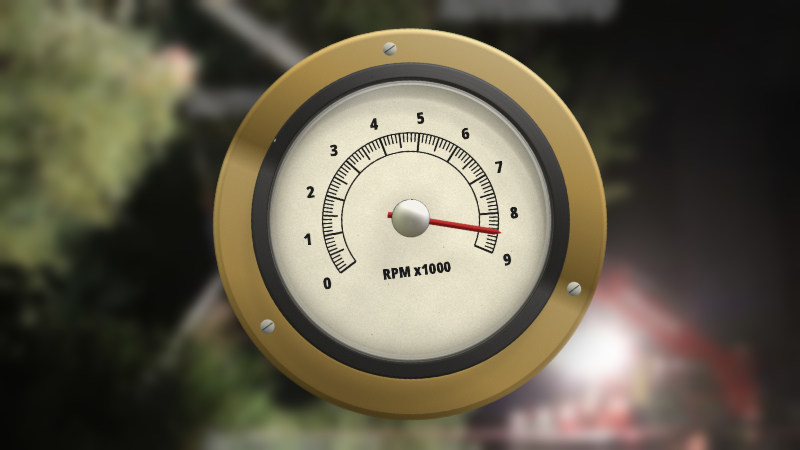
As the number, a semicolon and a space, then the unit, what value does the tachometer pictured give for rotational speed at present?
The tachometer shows 8500; rpm
